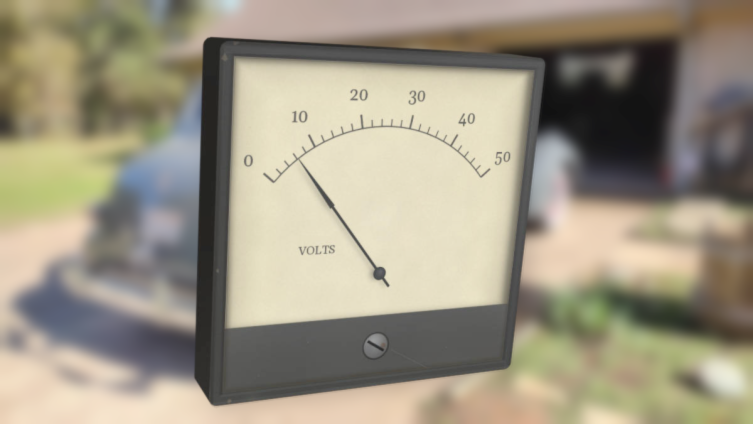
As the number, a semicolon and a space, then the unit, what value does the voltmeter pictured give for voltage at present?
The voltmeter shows 6; V
